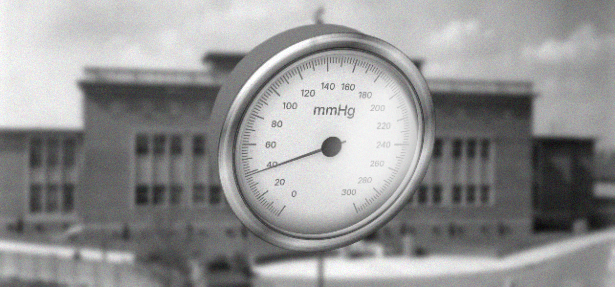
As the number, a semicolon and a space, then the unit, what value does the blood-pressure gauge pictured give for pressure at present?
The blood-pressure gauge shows 40; mmHg
